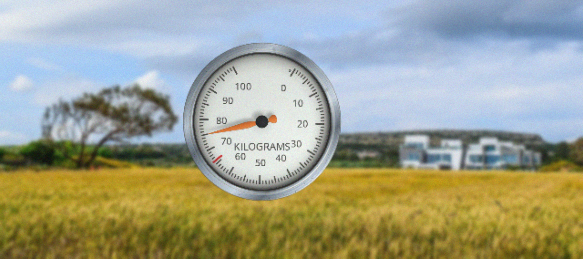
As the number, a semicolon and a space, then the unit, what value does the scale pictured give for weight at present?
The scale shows 75; kg
